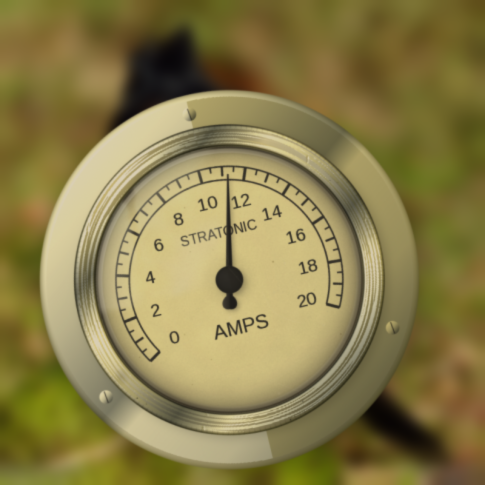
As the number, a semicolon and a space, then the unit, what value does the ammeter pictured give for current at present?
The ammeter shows 11.25; A
